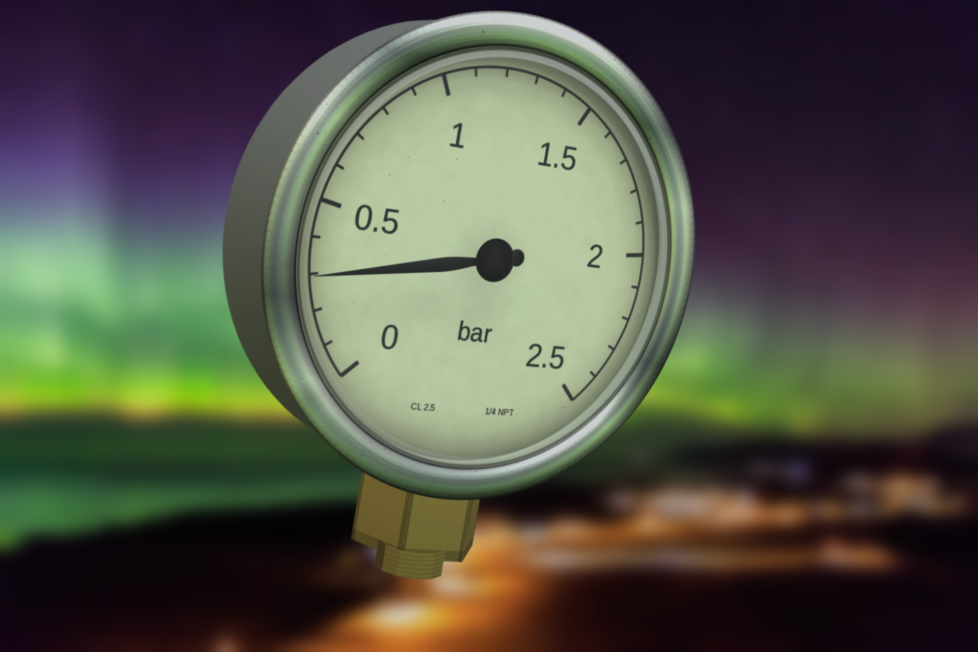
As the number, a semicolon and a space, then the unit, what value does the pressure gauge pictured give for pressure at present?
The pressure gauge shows 0.3; bar
